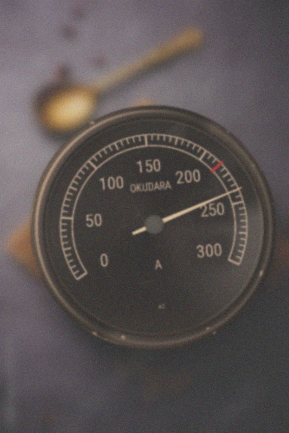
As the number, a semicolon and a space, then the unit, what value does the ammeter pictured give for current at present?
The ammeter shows 240; A
